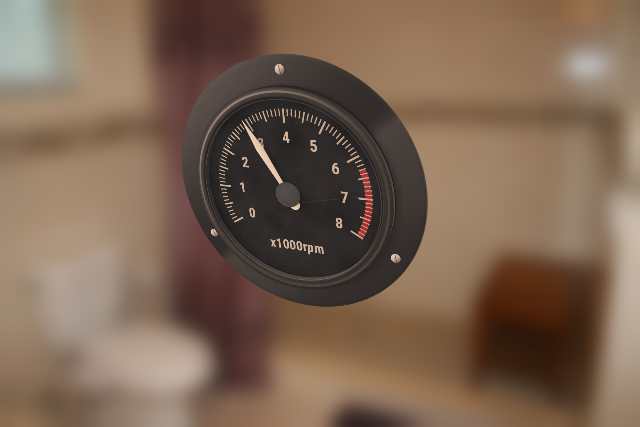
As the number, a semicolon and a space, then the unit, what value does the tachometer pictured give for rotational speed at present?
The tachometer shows 3000; rpm
